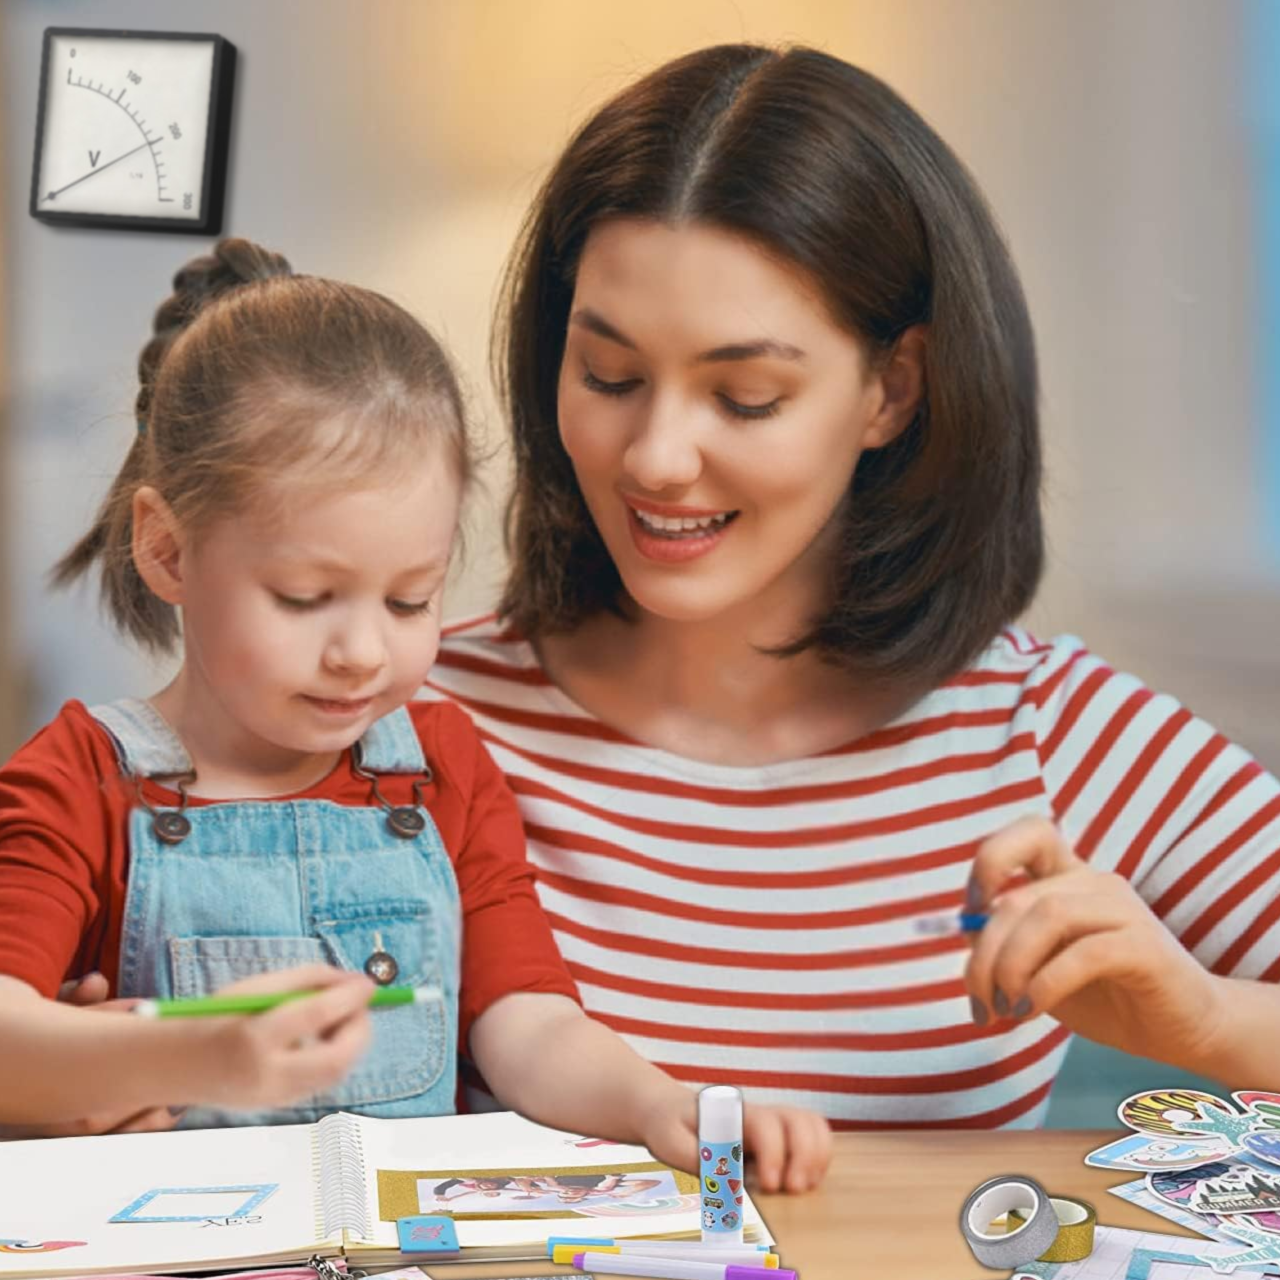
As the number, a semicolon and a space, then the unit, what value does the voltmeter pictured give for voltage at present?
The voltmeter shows 200; V
